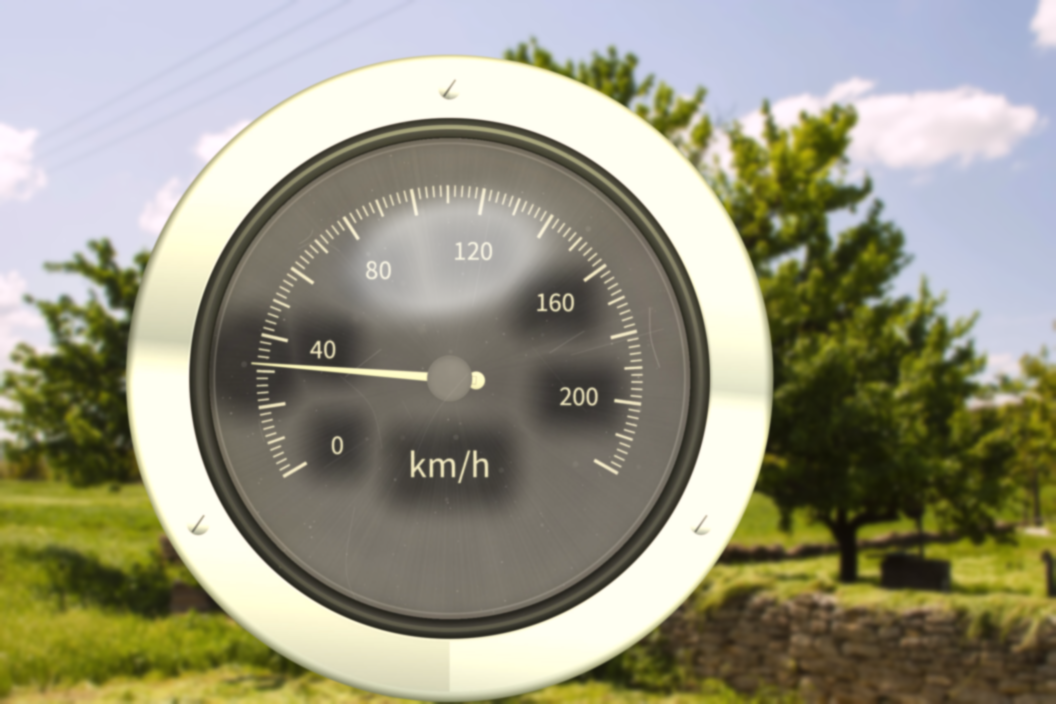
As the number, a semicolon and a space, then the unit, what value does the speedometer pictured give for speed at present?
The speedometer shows 32; km/h
